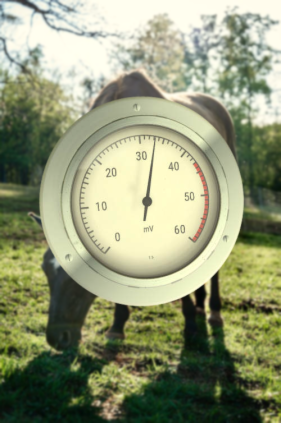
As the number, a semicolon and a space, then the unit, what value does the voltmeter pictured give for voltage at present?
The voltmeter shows 33; mV
